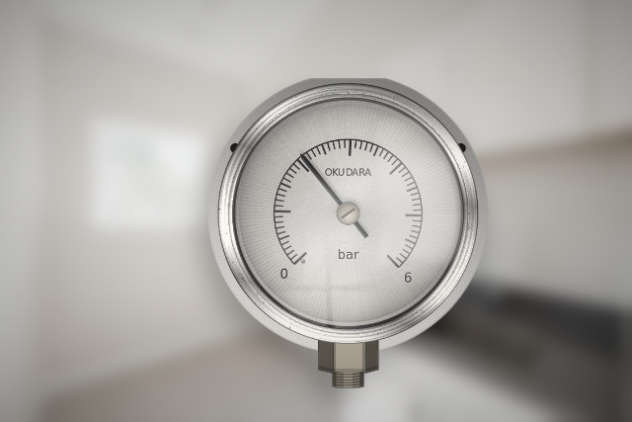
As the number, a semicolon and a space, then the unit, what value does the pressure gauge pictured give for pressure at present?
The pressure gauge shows 2.1; bar
